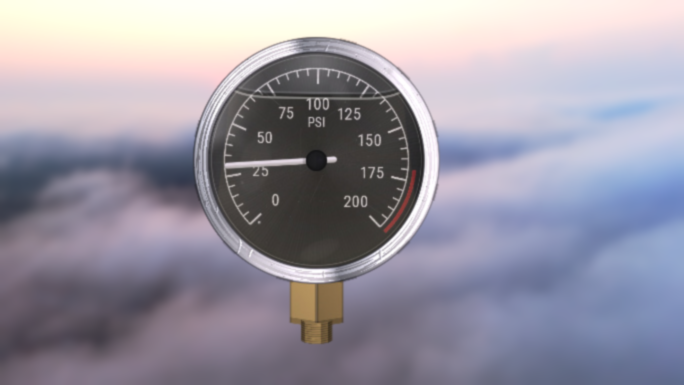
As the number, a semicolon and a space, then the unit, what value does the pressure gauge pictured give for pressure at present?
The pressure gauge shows 30; psi
